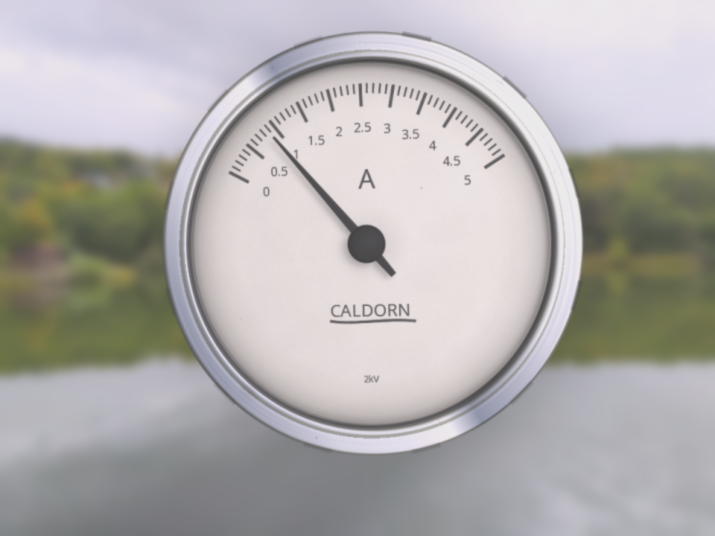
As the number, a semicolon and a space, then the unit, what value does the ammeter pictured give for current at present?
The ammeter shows 0.9; A
